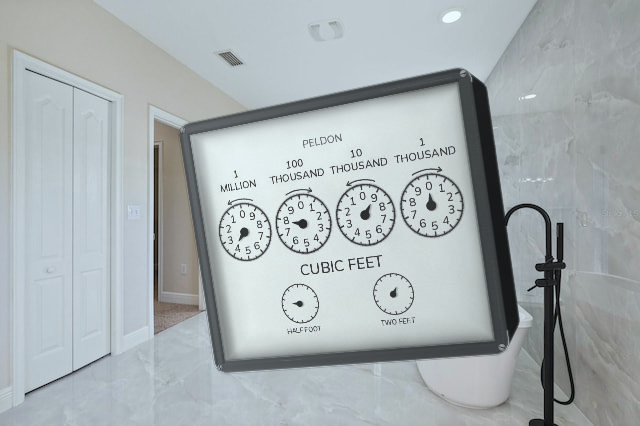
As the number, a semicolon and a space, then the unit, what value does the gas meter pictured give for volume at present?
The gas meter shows 379000; ft³
